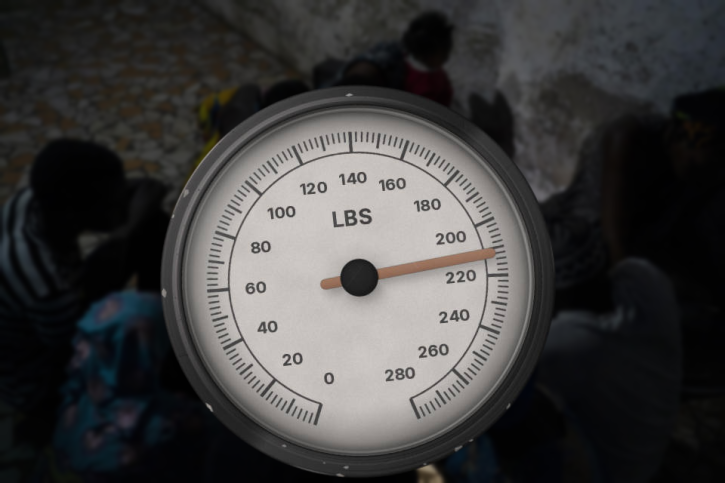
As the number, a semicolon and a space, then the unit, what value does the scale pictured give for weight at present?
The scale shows 212; lb
